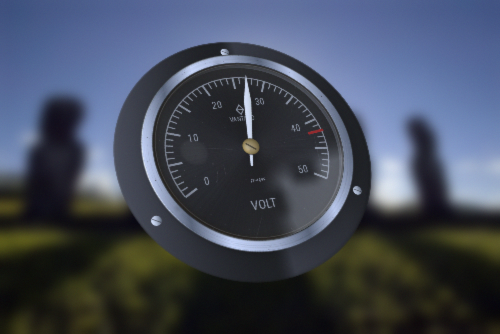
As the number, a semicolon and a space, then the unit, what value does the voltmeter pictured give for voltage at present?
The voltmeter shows 27; V
